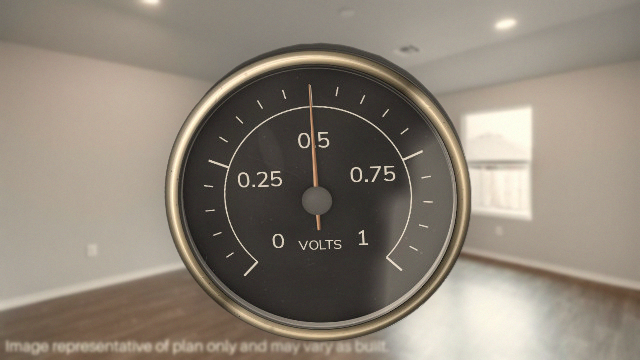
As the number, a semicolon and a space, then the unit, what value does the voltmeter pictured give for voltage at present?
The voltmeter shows 0.5; V
